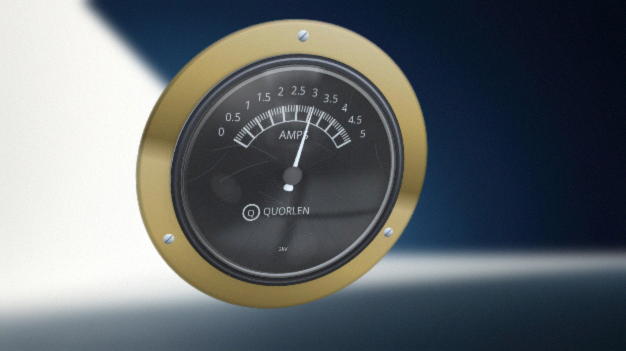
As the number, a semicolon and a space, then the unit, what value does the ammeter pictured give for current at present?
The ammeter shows 3; A
